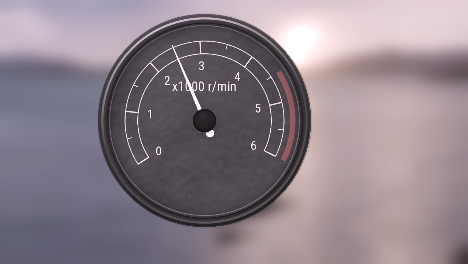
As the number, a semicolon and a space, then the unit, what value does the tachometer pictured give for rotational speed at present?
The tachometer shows 2500; rpm
